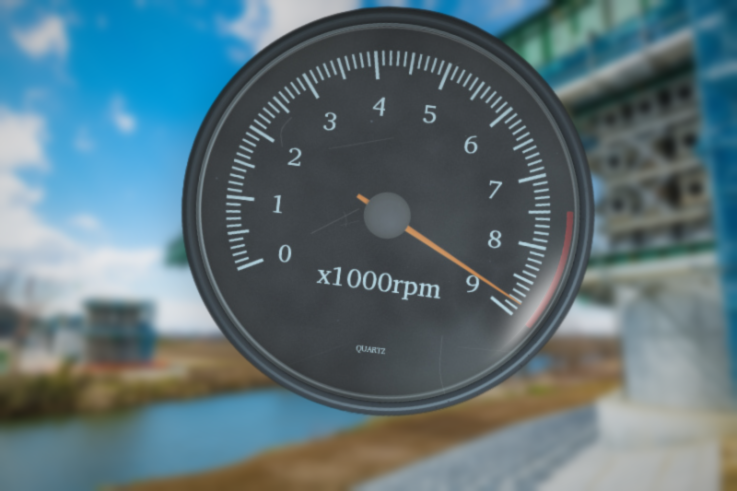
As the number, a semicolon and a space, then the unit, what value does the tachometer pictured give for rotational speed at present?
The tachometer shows 8800; rpm
